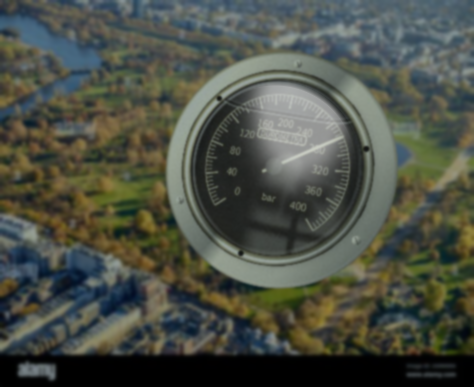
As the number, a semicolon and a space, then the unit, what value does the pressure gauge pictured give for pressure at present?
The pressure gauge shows 280; bar
